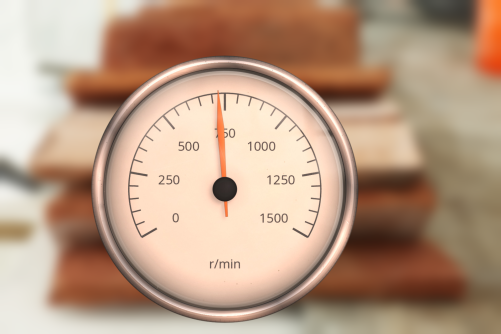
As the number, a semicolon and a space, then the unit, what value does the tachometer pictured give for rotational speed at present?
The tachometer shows 725; rpm
